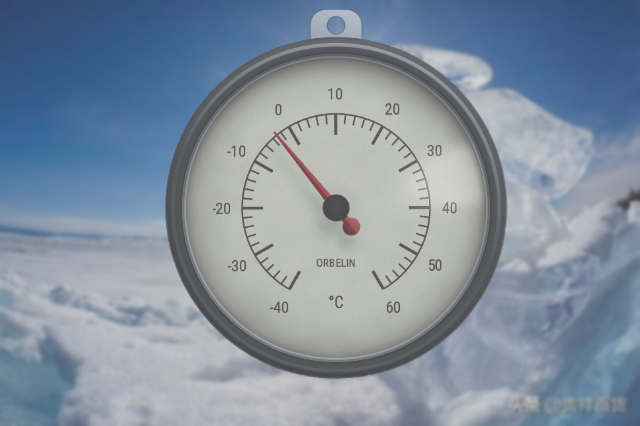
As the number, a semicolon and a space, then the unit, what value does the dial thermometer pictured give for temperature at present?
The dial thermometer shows -3; °C
